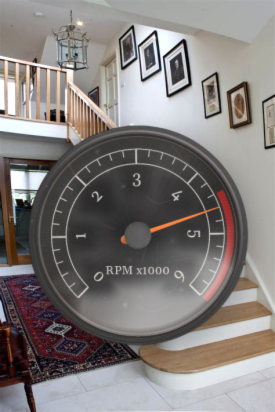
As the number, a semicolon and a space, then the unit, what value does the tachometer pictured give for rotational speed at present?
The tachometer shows 4600; rpm
